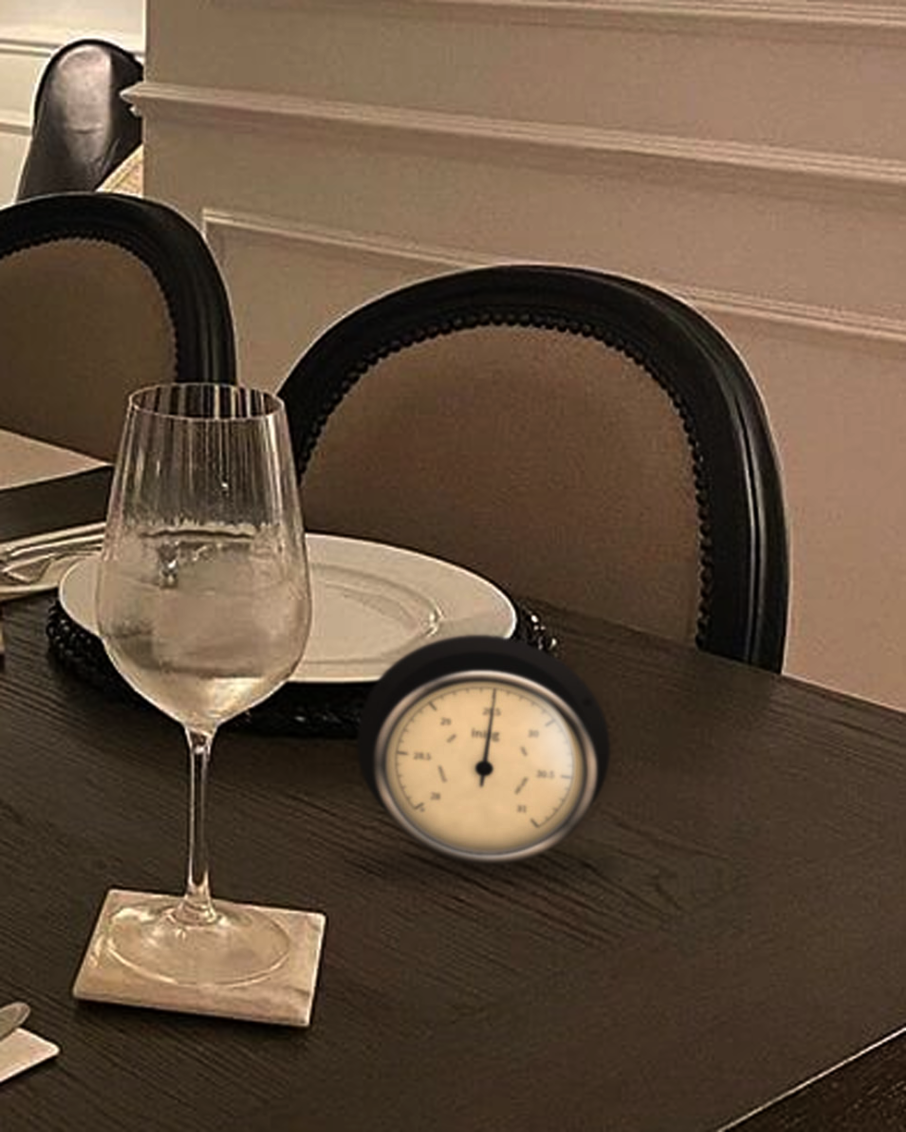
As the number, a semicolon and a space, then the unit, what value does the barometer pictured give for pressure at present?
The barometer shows 29.5; inHg
